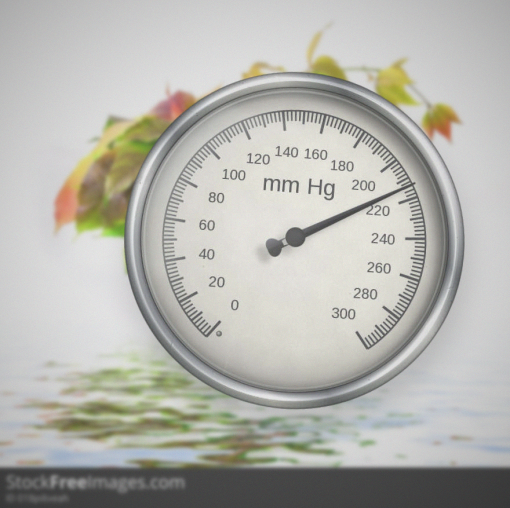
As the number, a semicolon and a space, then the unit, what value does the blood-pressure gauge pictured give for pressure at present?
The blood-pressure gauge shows 214; mmHg
